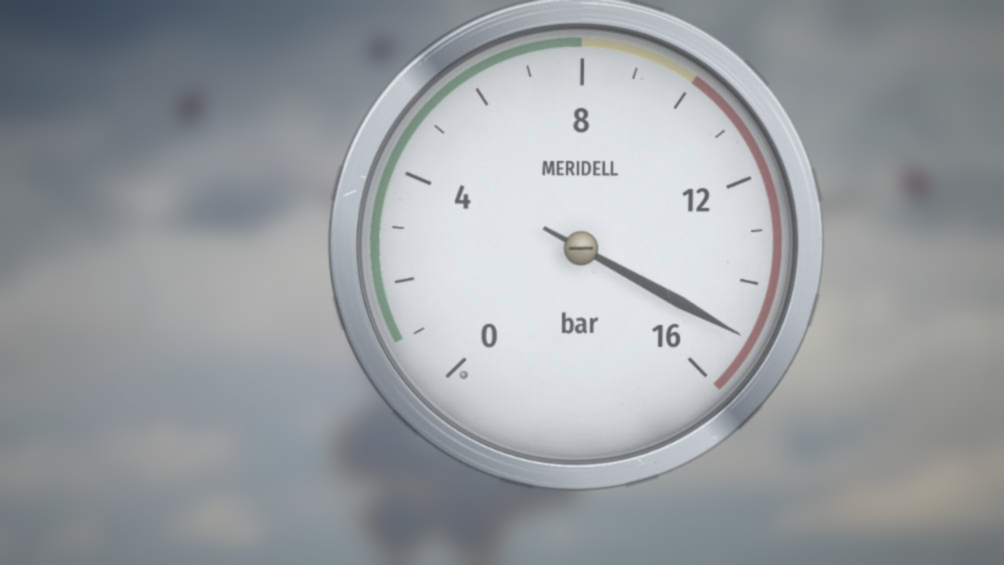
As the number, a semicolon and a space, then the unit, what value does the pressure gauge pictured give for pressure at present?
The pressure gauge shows 15; bar
